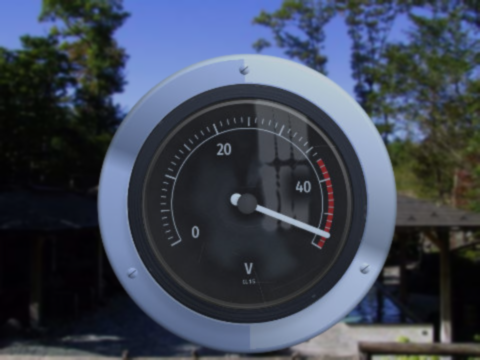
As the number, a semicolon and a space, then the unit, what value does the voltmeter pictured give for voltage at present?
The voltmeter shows 48; V
